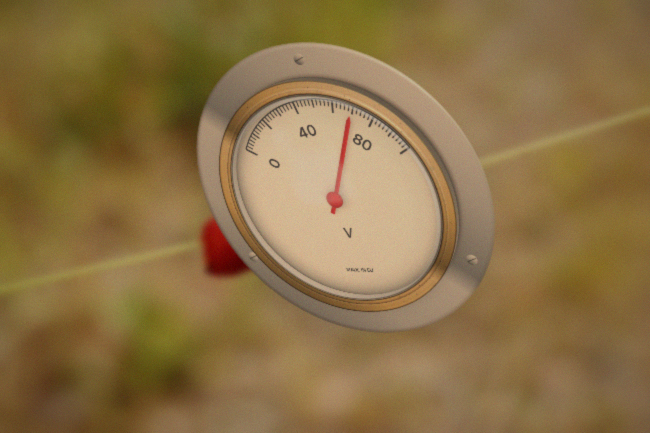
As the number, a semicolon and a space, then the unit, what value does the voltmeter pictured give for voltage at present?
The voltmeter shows 70; V
